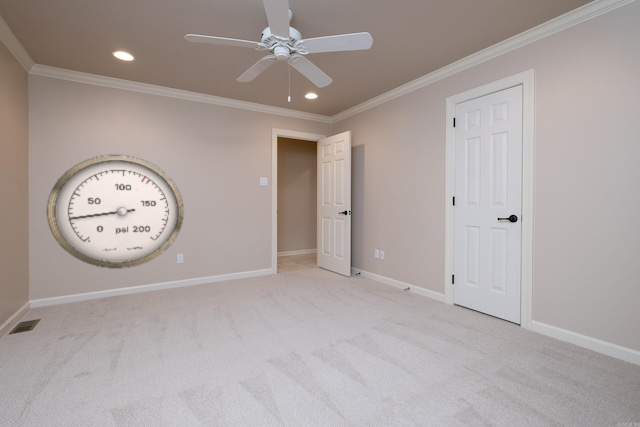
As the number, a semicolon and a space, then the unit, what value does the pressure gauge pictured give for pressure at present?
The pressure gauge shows 25; psi
